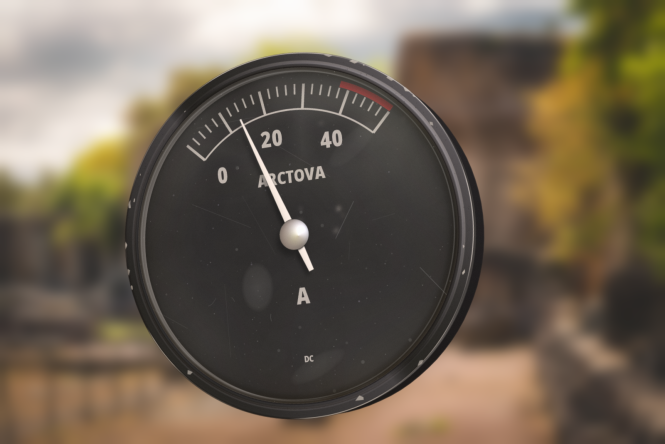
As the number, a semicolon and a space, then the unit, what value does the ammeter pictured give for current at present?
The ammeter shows 14; A
